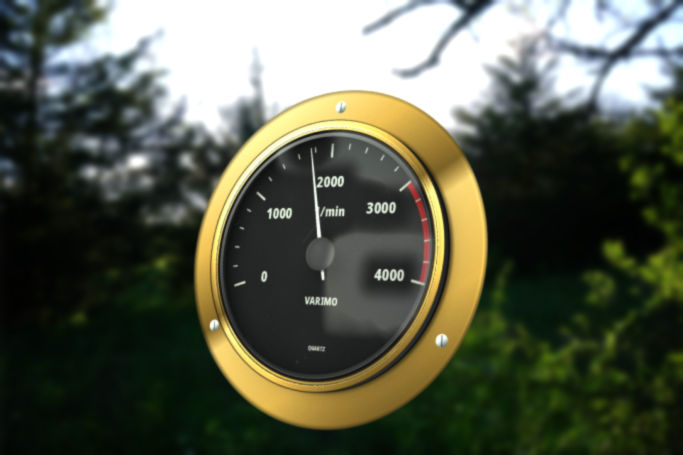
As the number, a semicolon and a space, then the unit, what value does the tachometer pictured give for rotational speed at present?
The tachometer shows 1800; rpm
